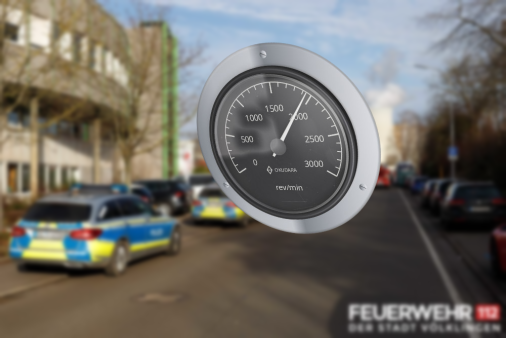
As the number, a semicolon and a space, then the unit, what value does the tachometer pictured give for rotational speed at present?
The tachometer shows 1950; rpm
